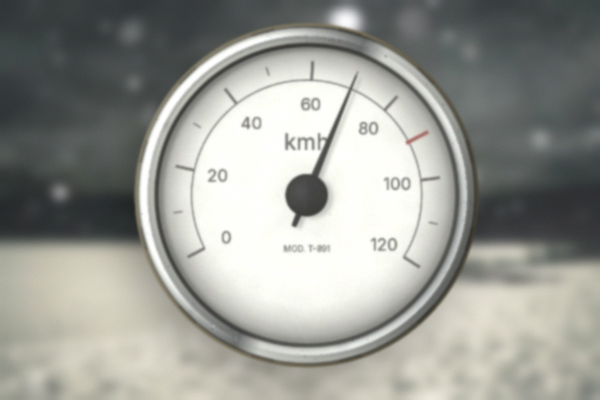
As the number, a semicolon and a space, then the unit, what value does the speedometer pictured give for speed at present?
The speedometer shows 70; km/h
